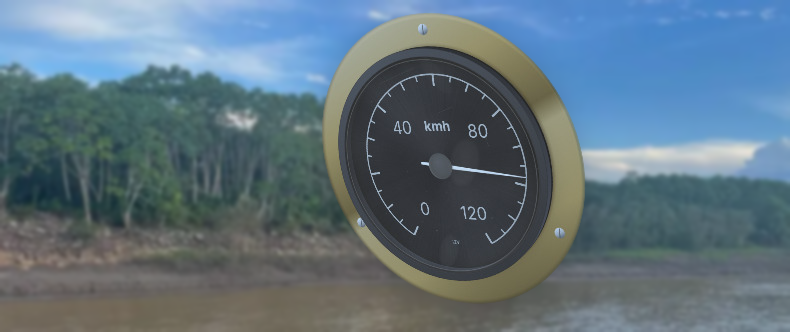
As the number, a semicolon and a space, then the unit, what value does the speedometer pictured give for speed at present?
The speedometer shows 97.5; km/h
